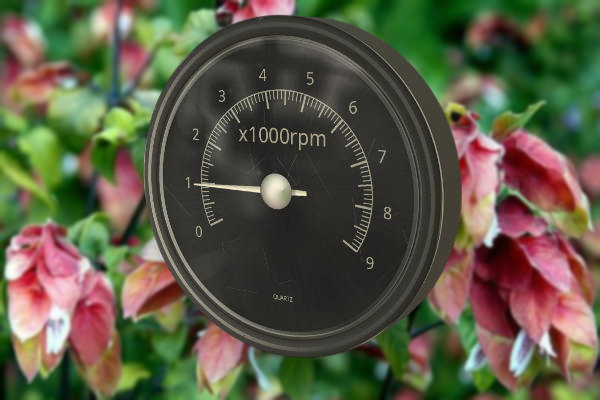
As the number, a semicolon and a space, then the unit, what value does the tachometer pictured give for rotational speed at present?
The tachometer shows 1000; rpm
